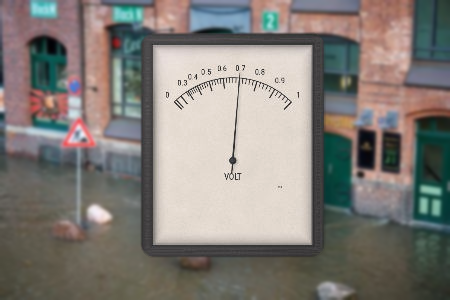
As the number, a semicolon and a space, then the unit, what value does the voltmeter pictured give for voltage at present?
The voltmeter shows 0.7; V
